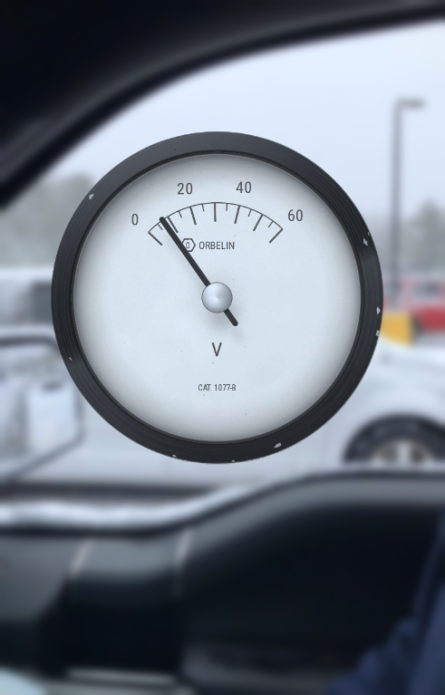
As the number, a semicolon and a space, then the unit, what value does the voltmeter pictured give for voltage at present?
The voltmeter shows 7.5; V
